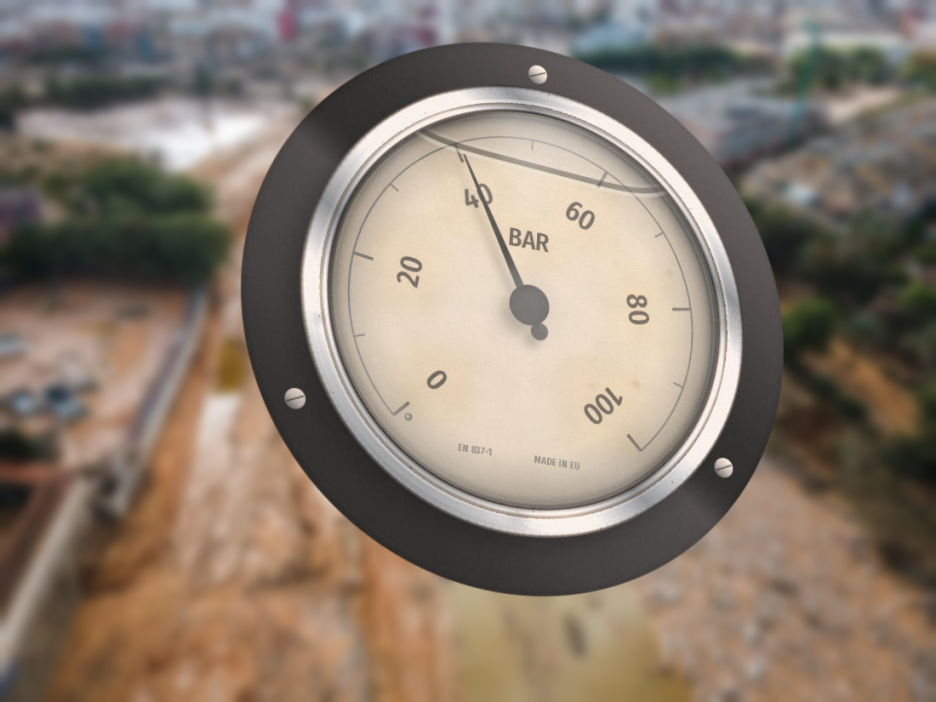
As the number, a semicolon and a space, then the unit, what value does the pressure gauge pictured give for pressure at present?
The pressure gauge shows 40; bar
